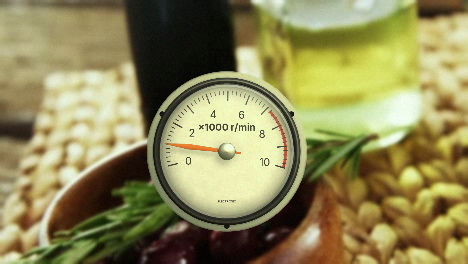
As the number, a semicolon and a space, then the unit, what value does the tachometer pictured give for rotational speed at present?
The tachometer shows 1000; rpm
